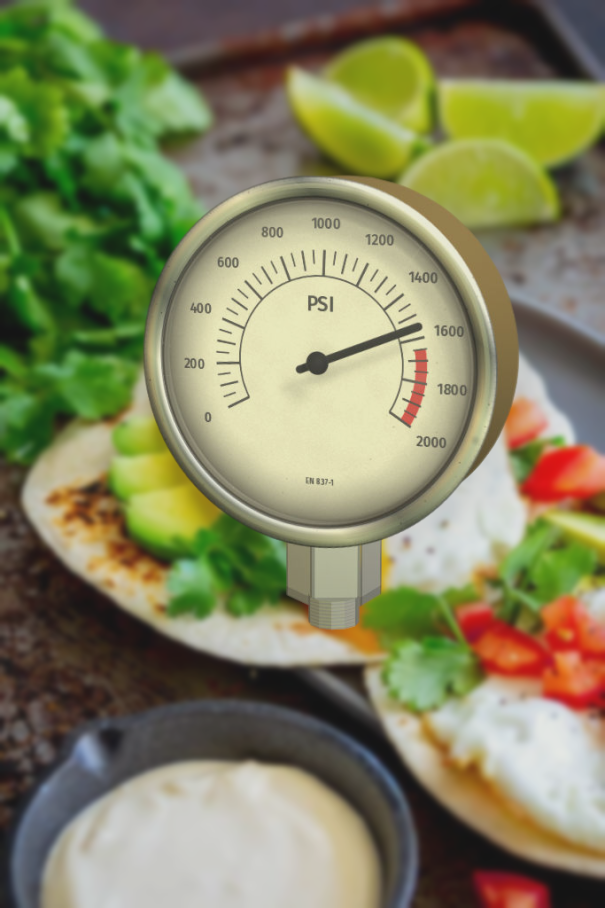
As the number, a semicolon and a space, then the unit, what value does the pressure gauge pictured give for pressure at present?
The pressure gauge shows 1550; psi
